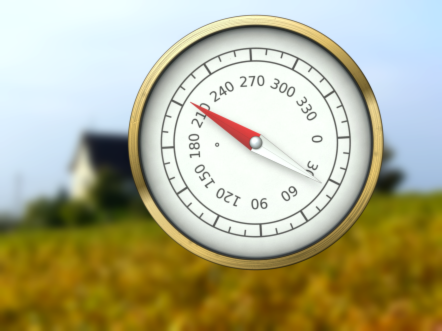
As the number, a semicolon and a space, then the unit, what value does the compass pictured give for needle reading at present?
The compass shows 215; °
